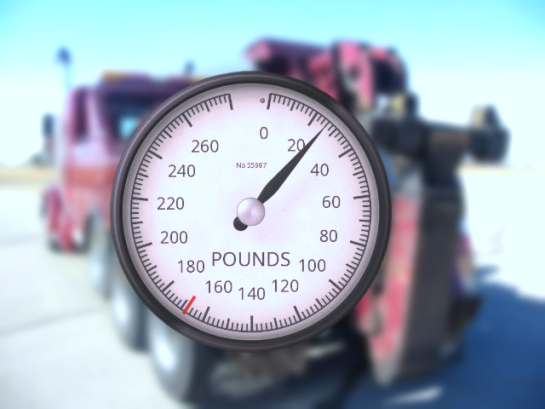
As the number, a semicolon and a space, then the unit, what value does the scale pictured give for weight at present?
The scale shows 26; lb
